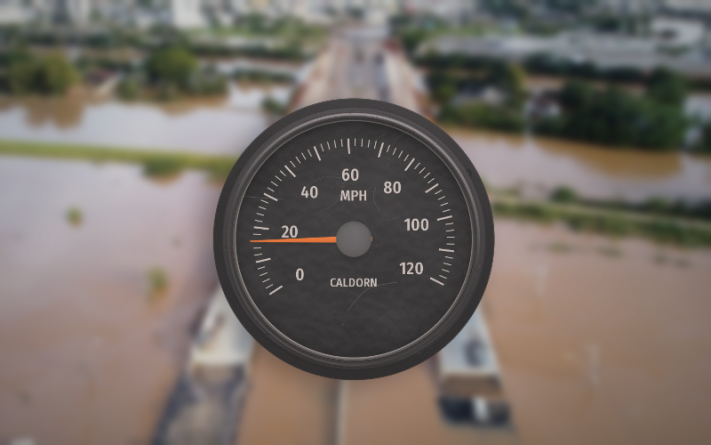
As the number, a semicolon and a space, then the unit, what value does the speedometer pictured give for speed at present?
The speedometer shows 16; mph
